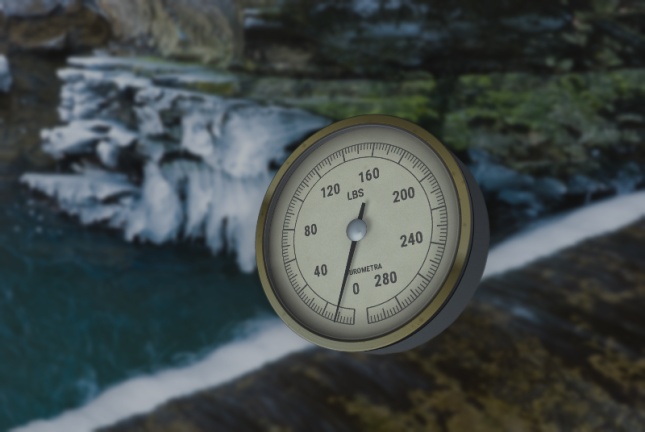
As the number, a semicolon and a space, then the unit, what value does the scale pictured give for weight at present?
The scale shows 10; lb
